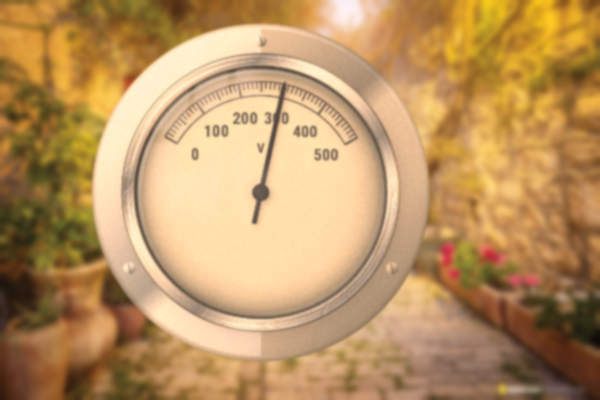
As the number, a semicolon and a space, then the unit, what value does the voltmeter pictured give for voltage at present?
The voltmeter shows 300; V
